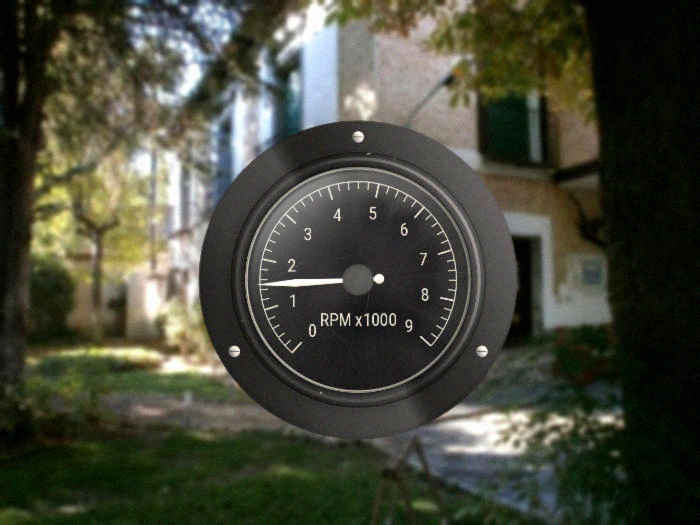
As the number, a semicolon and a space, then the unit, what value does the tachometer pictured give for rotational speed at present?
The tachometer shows 1500; rpm
